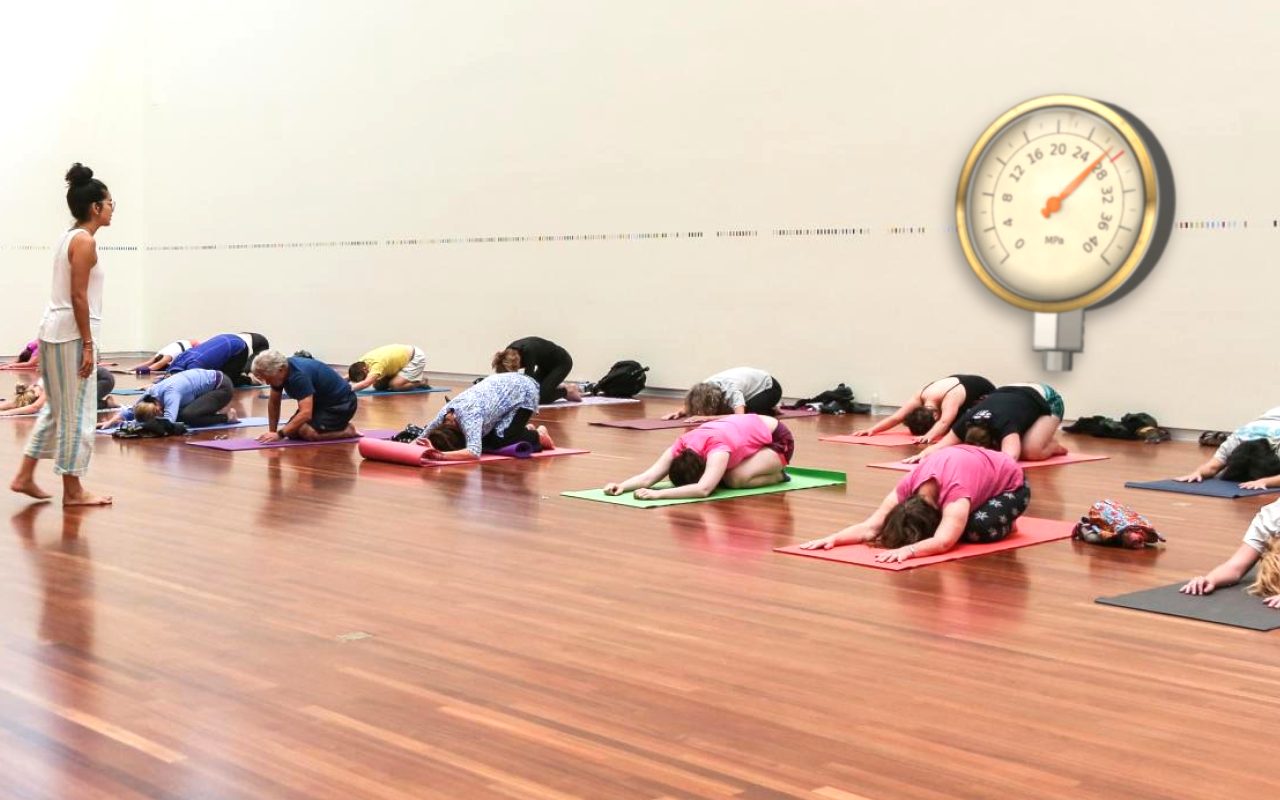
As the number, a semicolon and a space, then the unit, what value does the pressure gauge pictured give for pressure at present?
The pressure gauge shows 27; MPa
